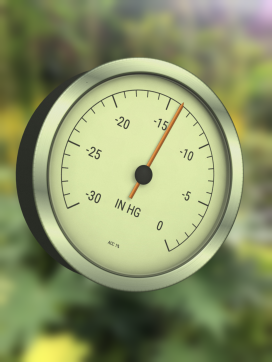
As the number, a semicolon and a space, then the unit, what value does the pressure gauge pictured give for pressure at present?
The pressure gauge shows -14; inHg
